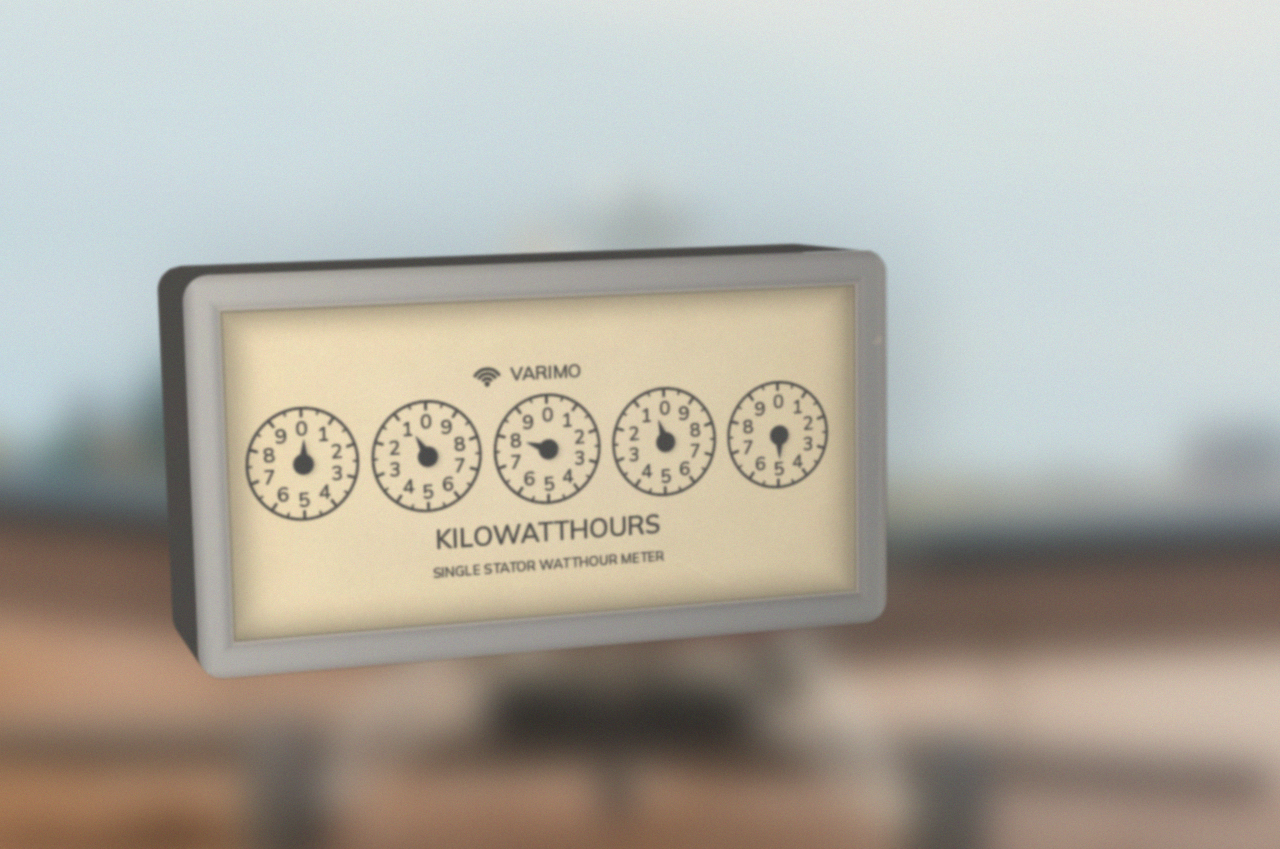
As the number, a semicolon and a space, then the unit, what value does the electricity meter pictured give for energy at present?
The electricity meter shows 805; kWh
